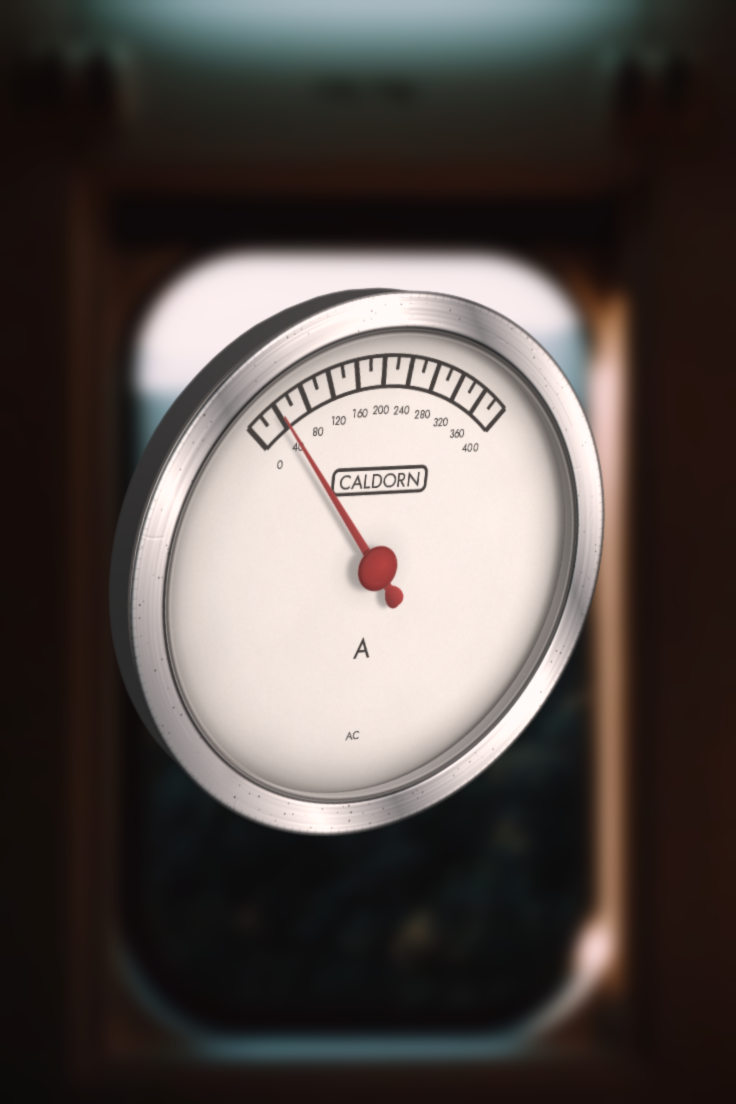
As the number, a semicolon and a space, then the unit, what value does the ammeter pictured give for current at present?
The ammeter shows 40; A
